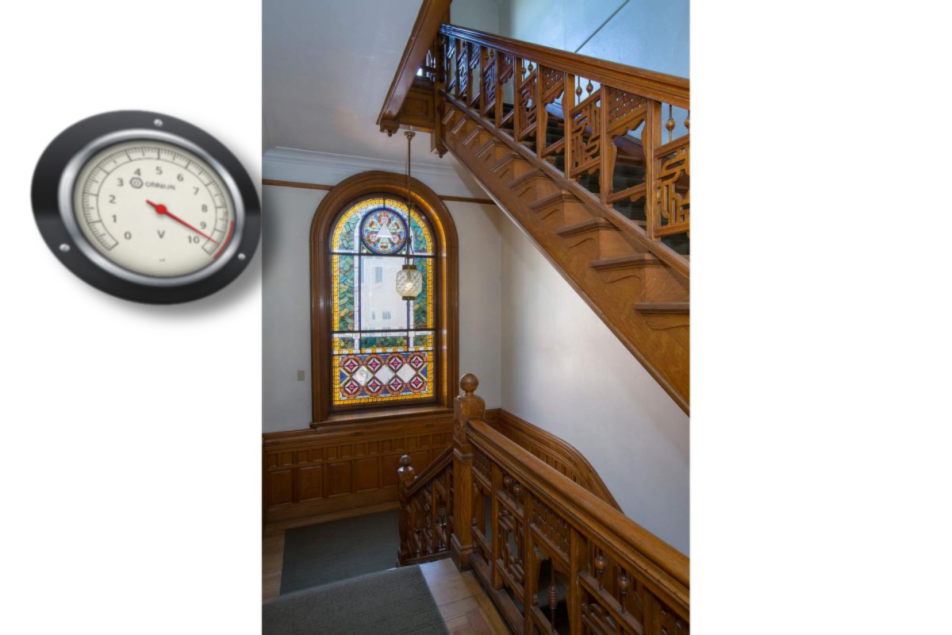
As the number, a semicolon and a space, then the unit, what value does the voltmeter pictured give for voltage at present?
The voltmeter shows 9.5; V
